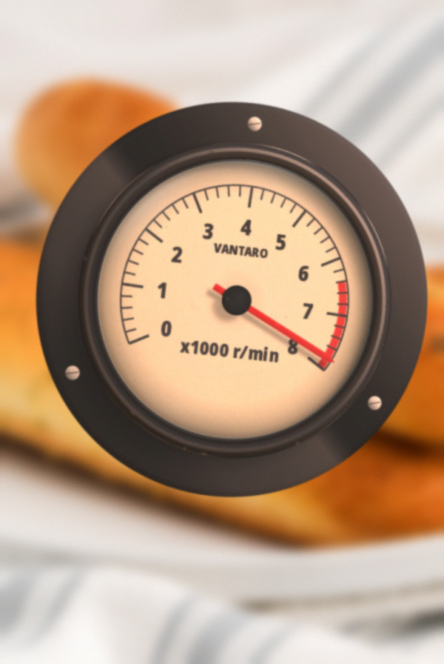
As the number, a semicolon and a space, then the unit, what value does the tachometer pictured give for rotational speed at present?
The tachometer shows 7800; rpm
